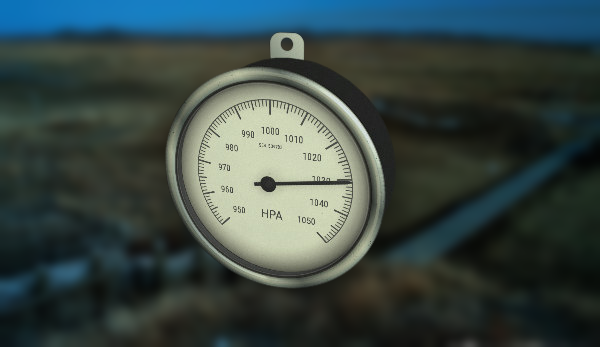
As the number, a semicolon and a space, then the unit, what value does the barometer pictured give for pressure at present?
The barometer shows 1030; hPa
